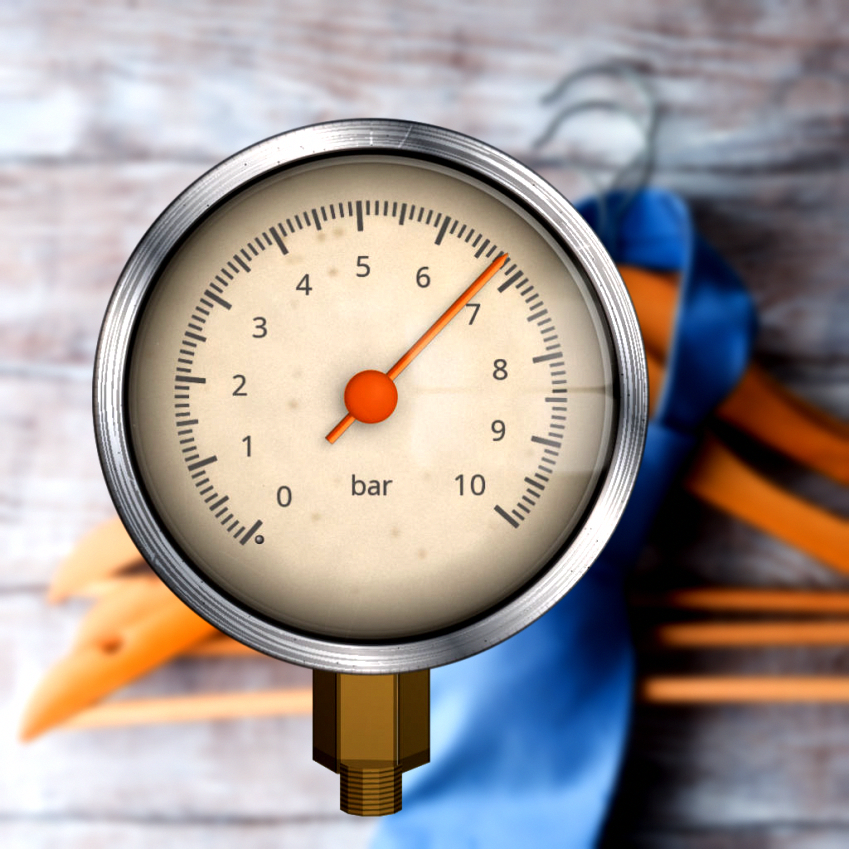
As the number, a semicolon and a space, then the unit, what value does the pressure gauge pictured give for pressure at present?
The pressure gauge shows 6.75; bar
